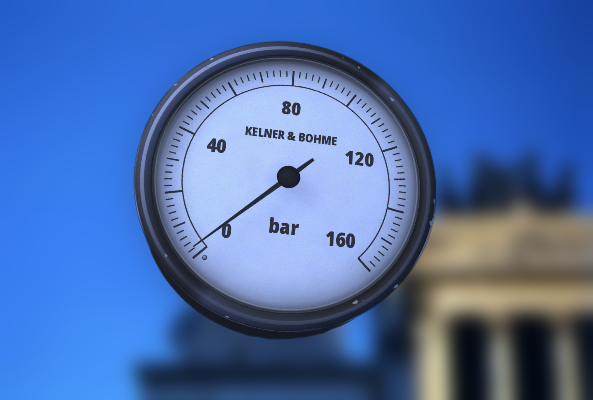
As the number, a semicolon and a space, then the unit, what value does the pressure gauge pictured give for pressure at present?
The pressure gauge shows 2; bar
